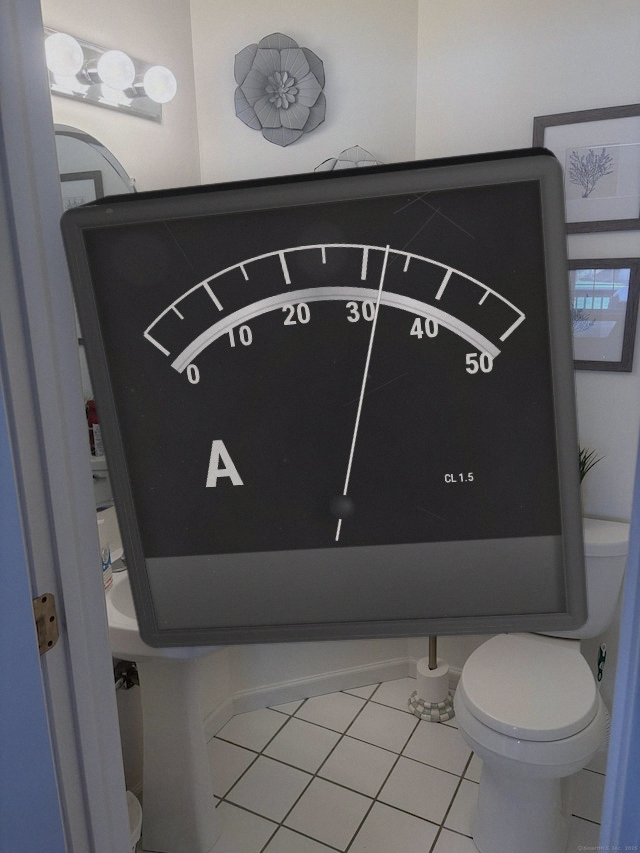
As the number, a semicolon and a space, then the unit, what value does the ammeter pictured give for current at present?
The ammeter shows 32.5; A
